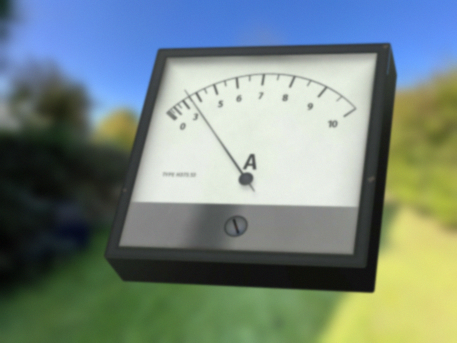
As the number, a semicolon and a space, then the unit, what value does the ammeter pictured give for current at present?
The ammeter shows 3.5; A
